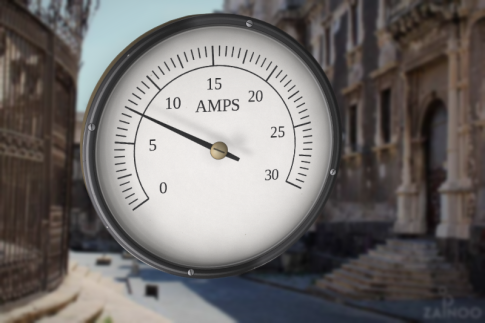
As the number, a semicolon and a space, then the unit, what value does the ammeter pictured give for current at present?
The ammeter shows 7.5; A
